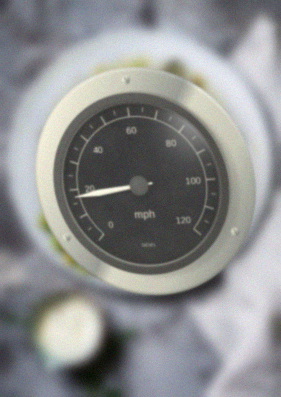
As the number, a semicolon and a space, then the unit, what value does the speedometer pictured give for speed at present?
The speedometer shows 17.5; mph
